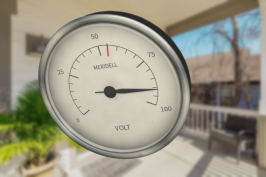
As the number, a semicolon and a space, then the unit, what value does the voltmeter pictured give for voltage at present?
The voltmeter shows 90; V
